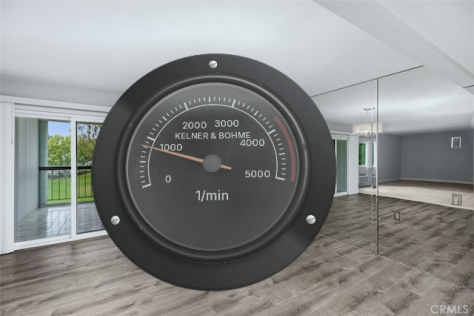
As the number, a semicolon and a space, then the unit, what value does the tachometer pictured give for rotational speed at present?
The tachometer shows 800; rpm
